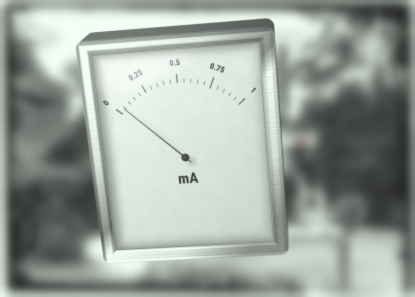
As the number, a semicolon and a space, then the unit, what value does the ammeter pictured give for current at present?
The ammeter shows 0.05; mA
